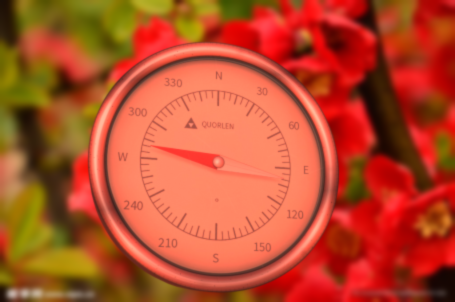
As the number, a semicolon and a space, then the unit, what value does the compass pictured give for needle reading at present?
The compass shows 280; °
